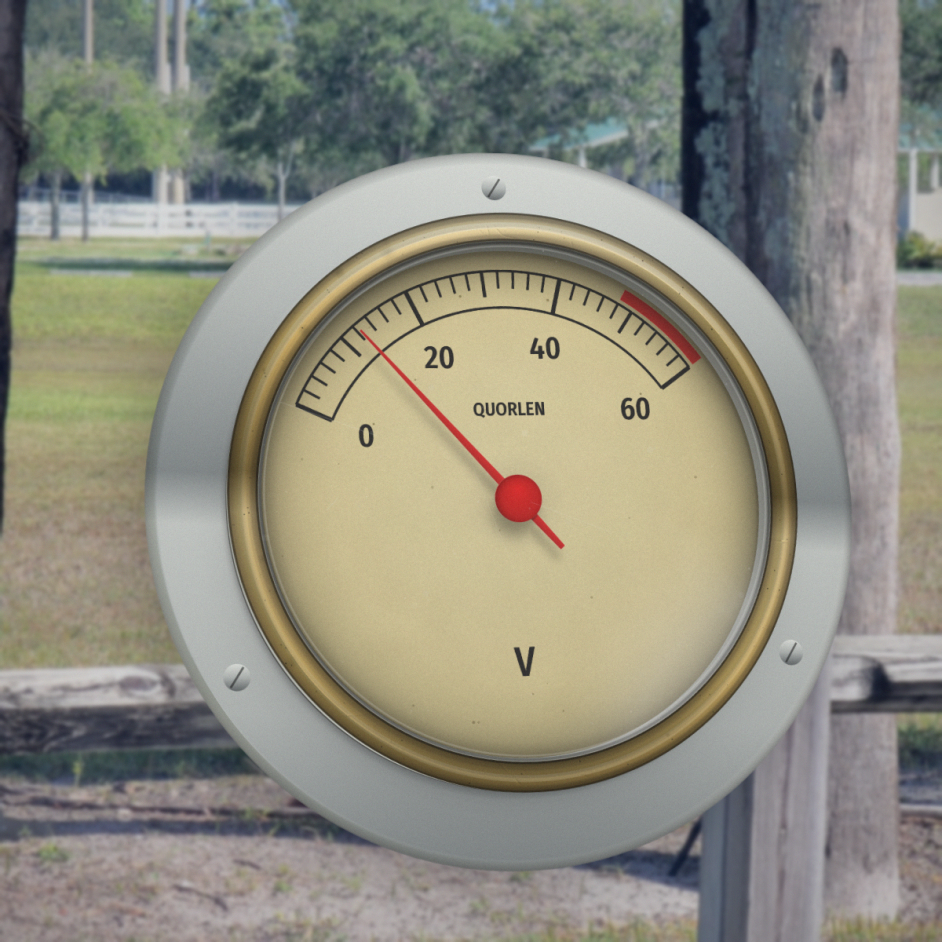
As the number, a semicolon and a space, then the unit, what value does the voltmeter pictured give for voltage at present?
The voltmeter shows 12; V
